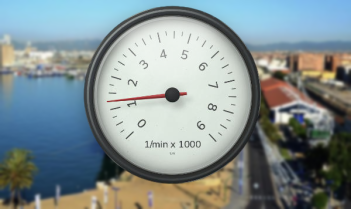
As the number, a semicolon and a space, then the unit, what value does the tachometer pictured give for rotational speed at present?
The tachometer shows 1250; rpm
